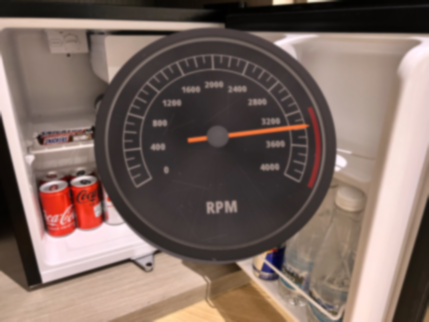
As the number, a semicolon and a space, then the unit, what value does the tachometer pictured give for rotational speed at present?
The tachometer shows 3400; rpm
